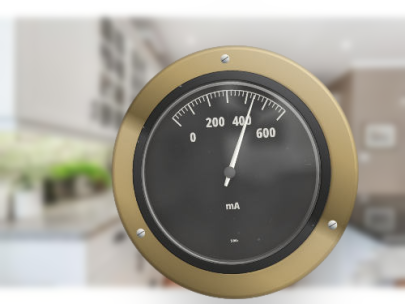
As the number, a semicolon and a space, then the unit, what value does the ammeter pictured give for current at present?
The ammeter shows 440; mA
